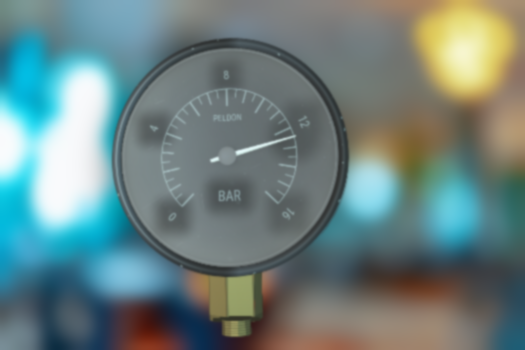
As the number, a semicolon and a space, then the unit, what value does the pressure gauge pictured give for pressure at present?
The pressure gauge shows 12.5; bar
